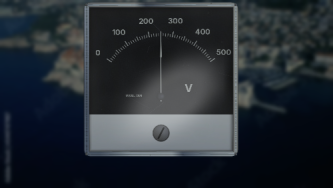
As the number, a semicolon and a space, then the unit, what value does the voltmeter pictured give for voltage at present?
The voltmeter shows 250; V
